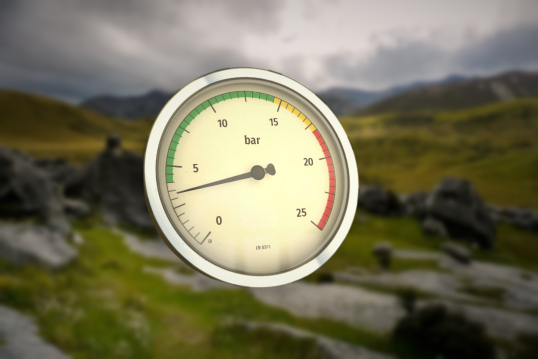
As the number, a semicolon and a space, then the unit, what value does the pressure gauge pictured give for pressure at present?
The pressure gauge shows 3.25; bar
